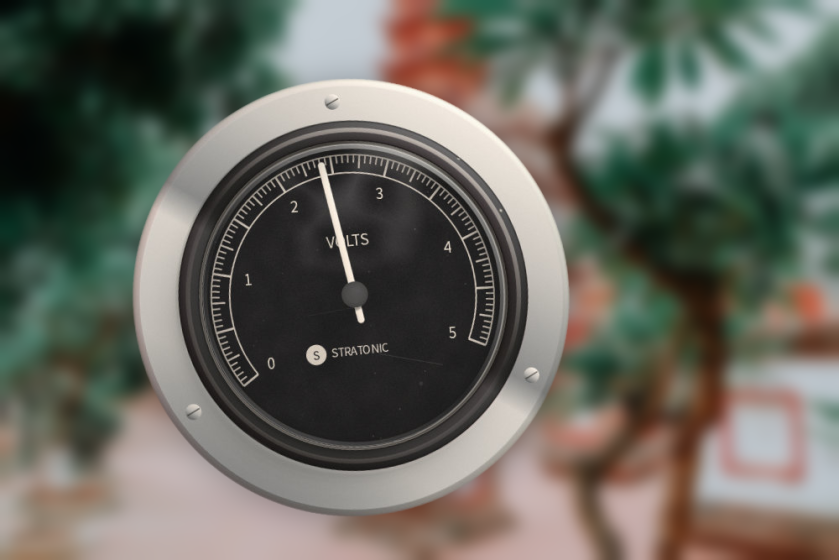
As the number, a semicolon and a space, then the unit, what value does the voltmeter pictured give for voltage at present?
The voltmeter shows 2.4; V
